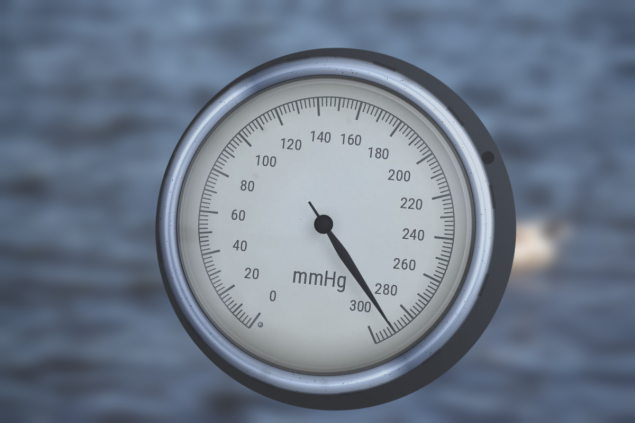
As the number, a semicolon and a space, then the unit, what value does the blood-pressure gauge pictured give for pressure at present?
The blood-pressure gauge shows 290; mmHg
